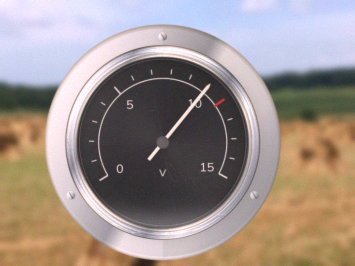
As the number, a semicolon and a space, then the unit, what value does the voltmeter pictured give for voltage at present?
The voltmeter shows 10; V
